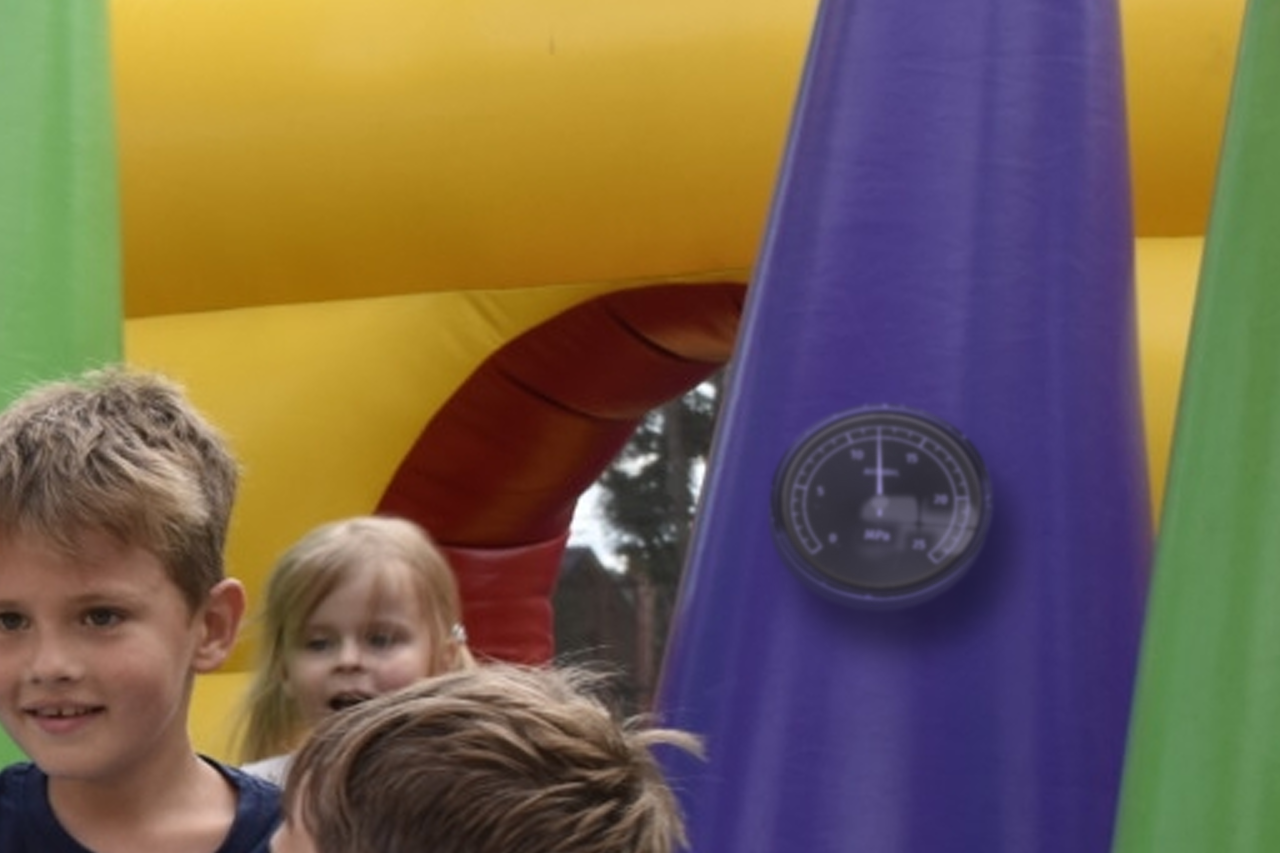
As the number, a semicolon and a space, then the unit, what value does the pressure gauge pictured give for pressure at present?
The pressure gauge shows 12; MPa
